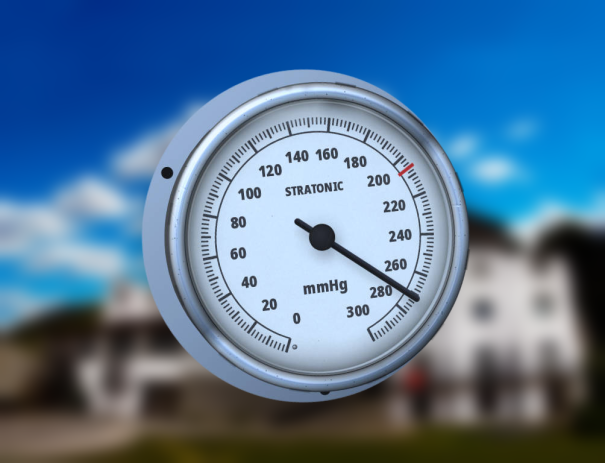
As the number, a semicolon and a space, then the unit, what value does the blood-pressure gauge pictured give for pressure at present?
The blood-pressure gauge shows 272; mmHg
